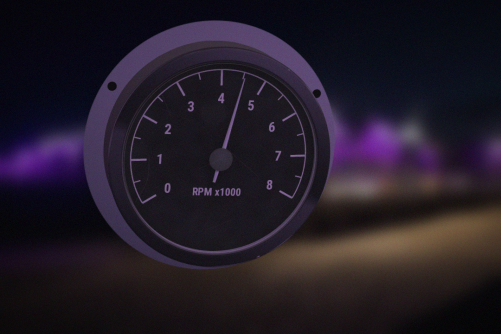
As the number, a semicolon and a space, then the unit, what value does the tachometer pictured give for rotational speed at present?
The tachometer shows 4500; rpm
